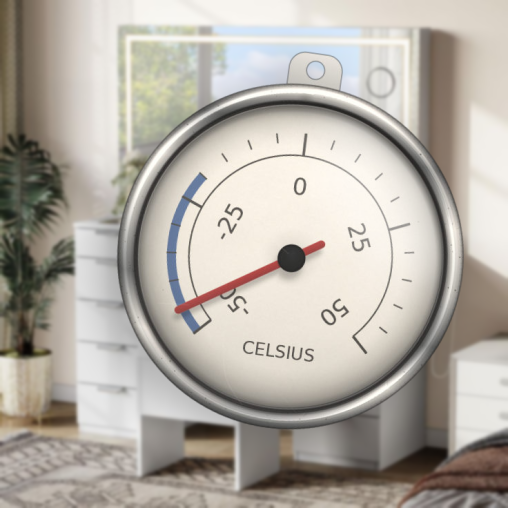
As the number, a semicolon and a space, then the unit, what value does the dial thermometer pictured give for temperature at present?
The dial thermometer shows -45; °C
